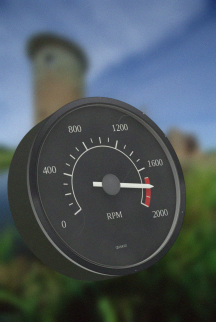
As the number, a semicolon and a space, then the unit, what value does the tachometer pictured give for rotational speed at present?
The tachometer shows 1800; rpm
